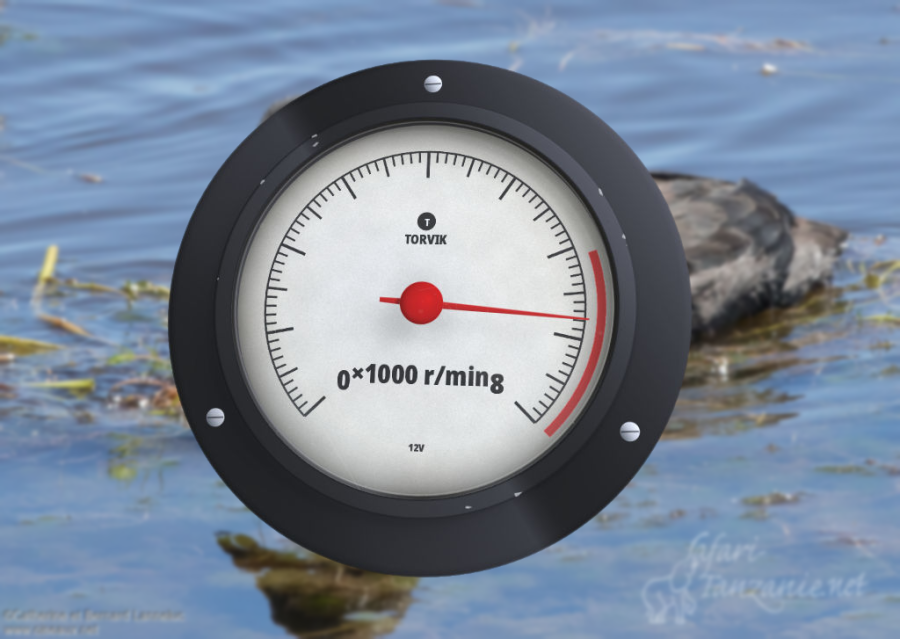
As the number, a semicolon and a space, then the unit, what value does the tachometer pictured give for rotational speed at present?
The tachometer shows 6800; rpm
